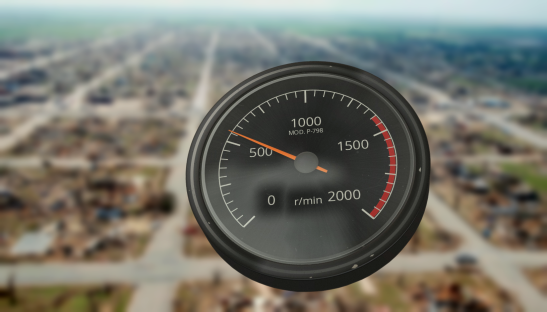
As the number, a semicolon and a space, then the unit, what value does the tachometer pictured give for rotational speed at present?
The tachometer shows 550; rpm
